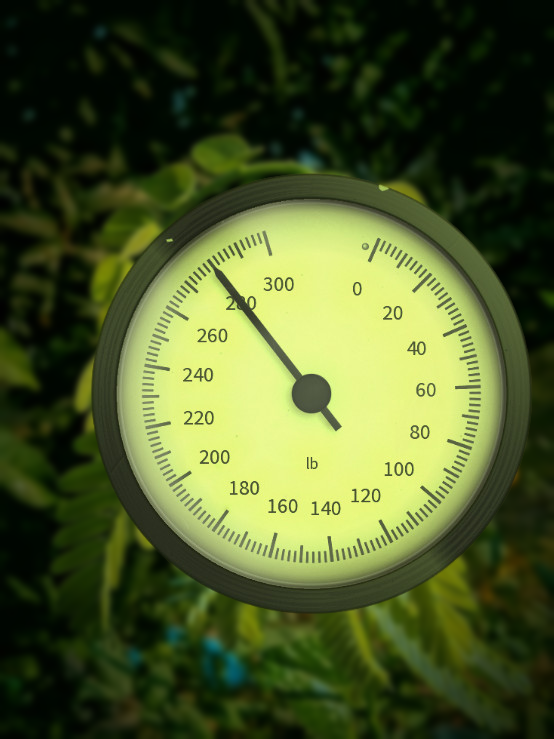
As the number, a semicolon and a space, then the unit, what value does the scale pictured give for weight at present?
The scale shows 280; lb
